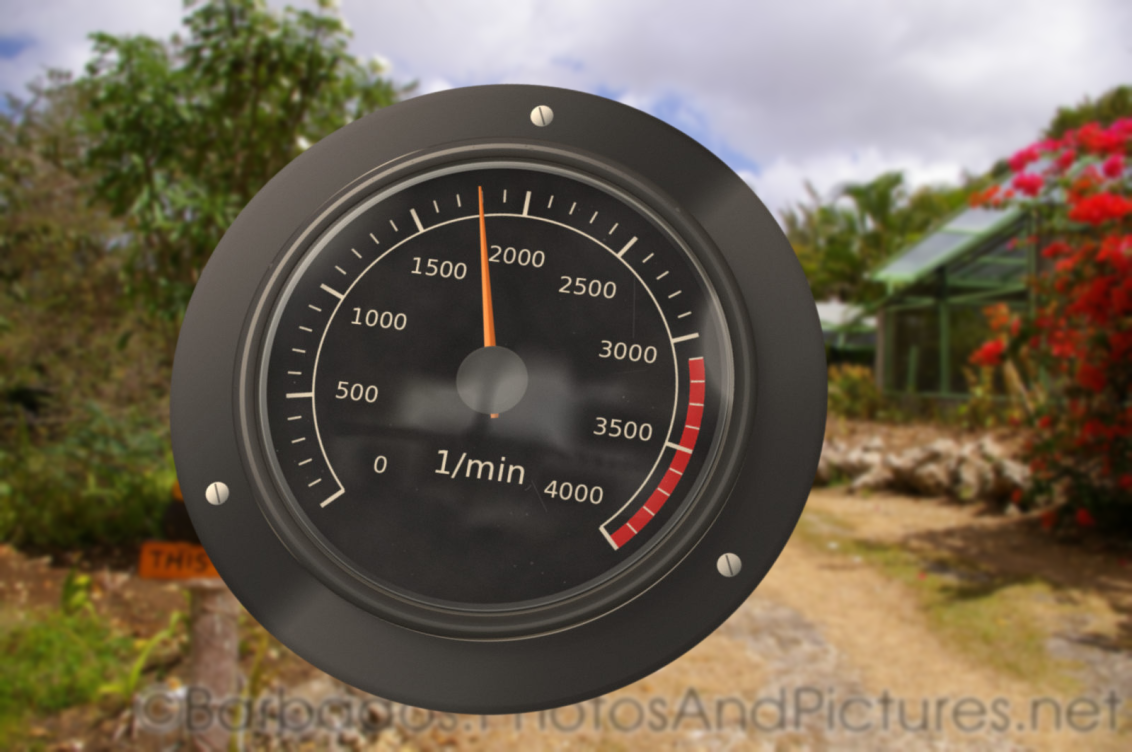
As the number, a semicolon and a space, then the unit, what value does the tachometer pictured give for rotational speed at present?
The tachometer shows 1800; rpm
